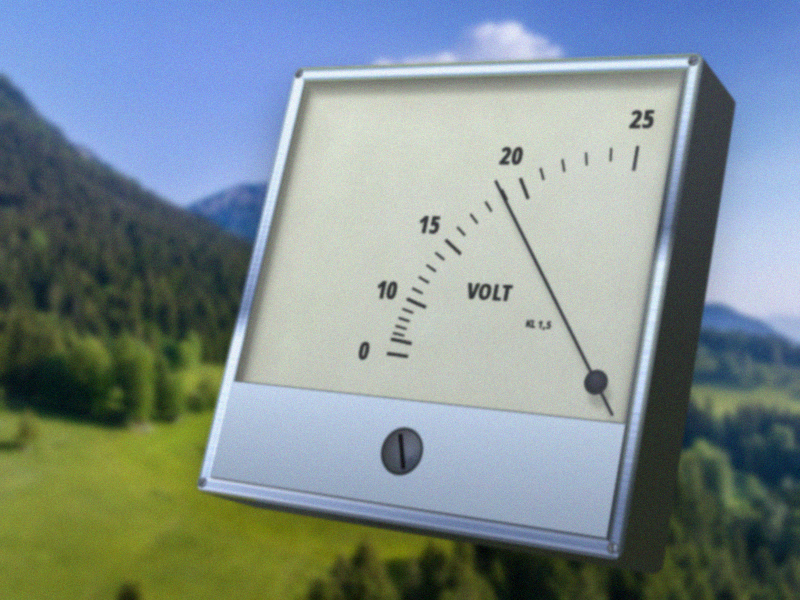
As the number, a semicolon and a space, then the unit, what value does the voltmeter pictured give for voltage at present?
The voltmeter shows 19; V
